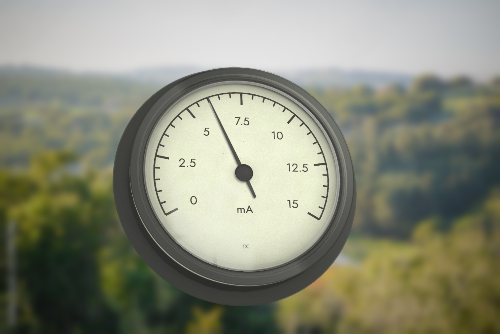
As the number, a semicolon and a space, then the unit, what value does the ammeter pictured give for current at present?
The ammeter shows 6; mA
